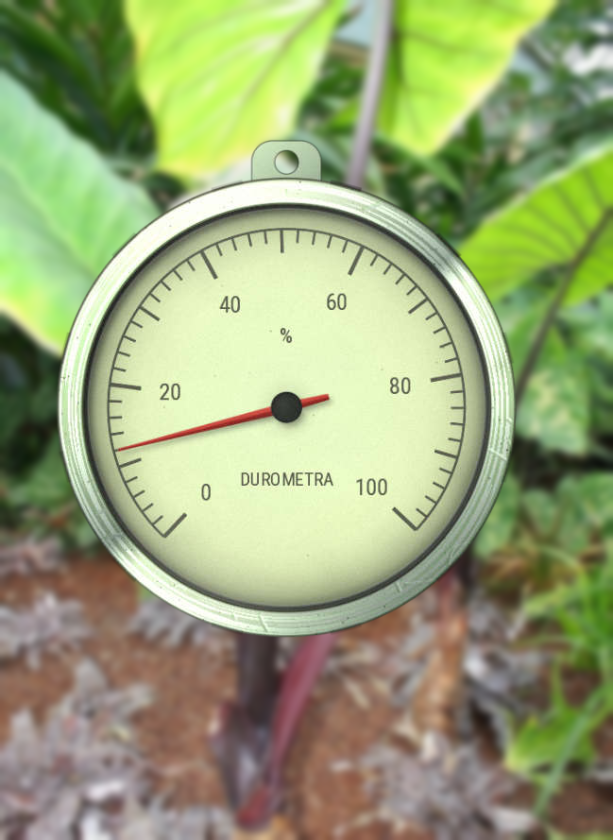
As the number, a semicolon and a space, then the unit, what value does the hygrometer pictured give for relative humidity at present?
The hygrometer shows 12; %
